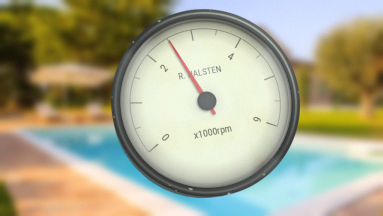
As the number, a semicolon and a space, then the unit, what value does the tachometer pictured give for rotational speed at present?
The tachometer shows 2500; rpm
